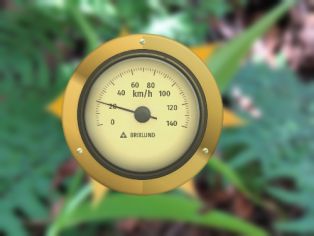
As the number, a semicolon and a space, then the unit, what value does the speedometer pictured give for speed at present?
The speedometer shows 20; km/h
